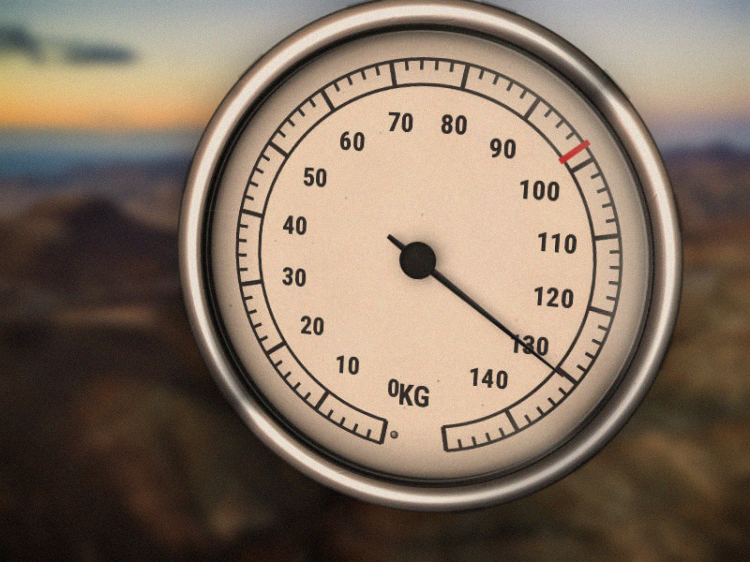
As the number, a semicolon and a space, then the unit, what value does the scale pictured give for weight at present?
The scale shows 130; kg
